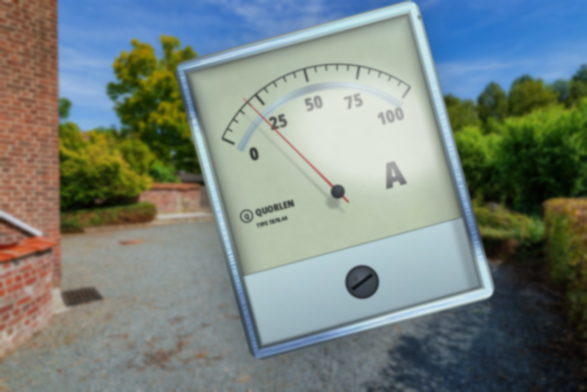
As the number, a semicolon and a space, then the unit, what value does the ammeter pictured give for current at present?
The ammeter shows 20; A
